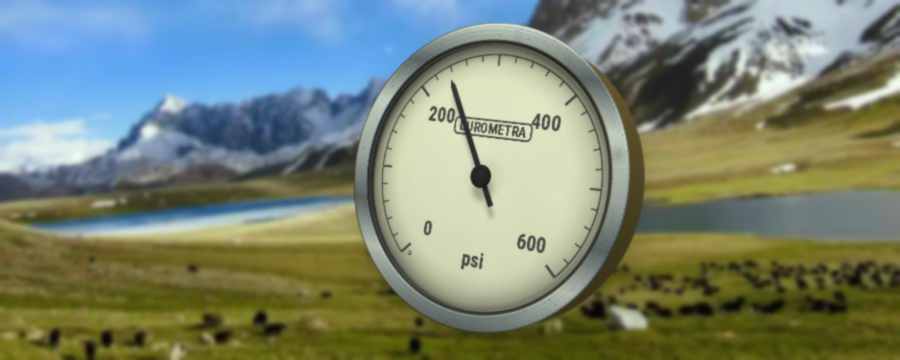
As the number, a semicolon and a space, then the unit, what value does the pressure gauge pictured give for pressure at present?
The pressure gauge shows 240; psi
